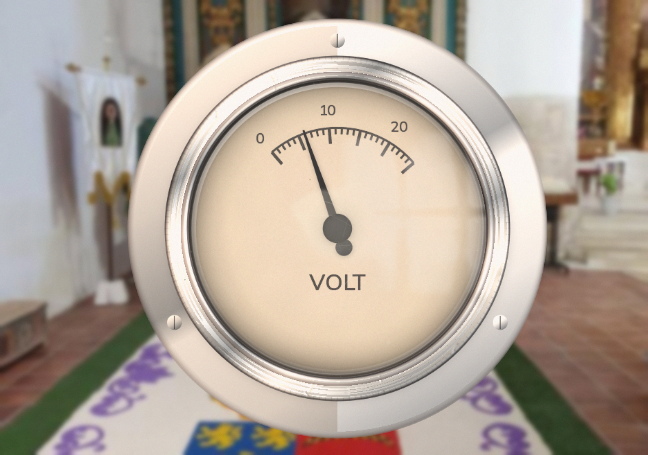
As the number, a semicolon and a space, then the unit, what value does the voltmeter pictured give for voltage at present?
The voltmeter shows 6; V
